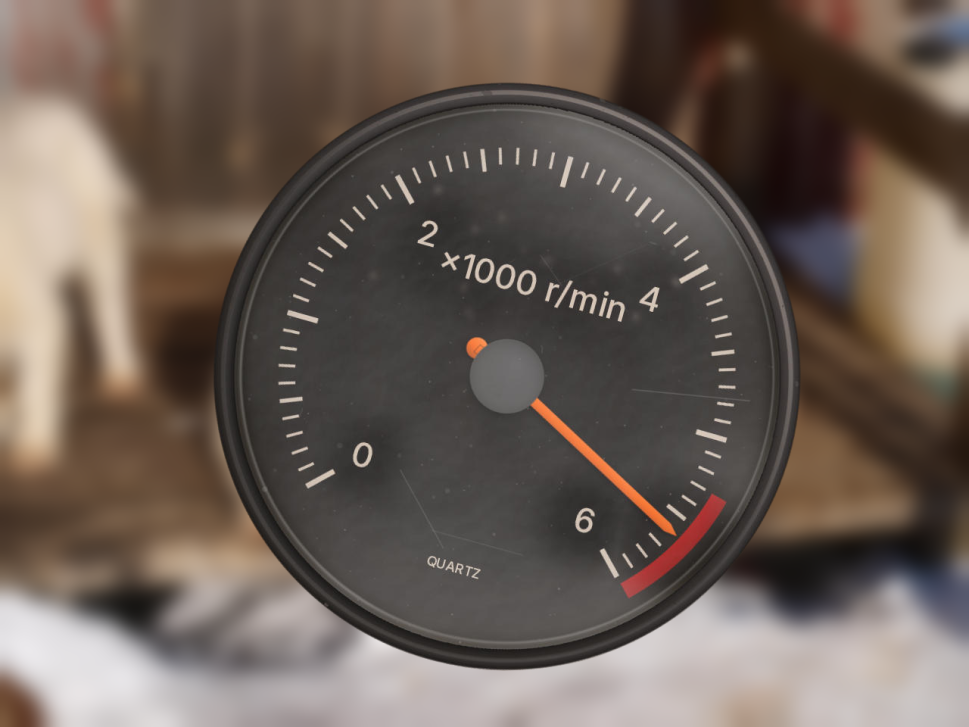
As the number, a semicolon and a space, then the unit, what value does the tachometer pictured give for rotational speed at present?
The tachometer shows 5600; rpm
